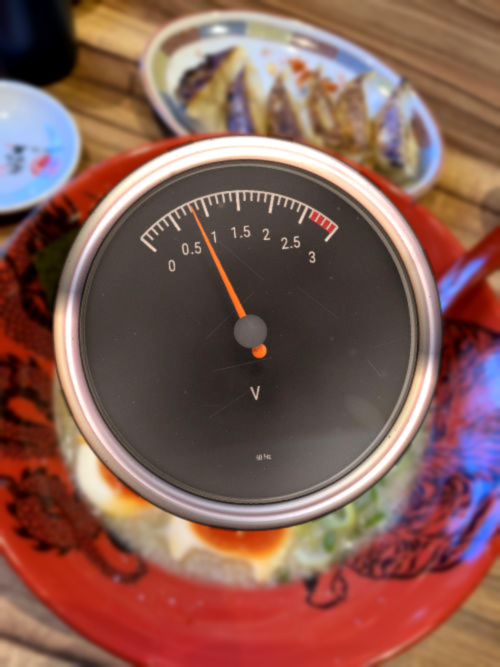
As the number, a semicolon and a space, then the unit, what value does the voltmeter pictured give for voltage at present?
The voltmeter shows 0.8; V
